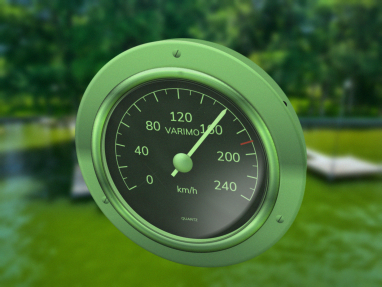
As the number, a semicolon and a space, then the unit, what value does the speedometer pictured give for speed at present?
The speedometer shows 160; km/h
